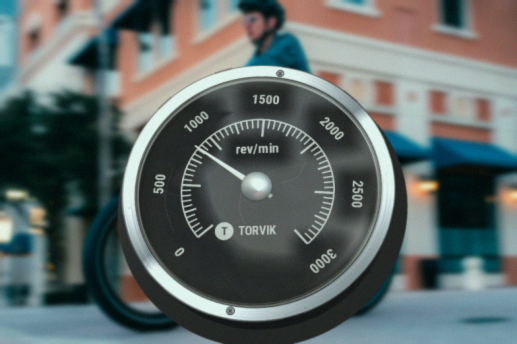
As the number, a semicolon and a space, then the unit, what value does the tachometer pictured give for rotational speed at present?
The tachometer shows 850; rpm
